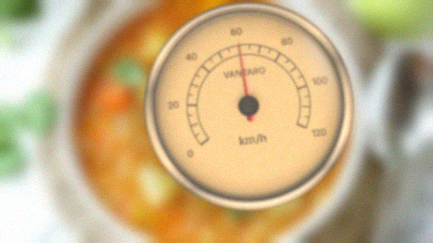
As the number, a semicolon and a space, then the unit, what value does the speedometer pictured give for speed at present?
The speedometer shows 60; km/h
